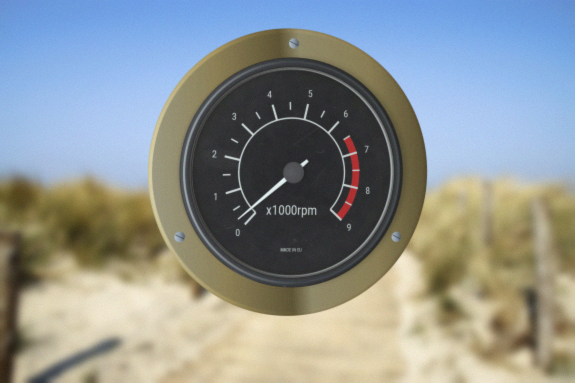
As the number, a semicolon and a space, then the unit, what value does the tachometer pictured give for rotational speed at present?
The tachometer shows 250; rpm
